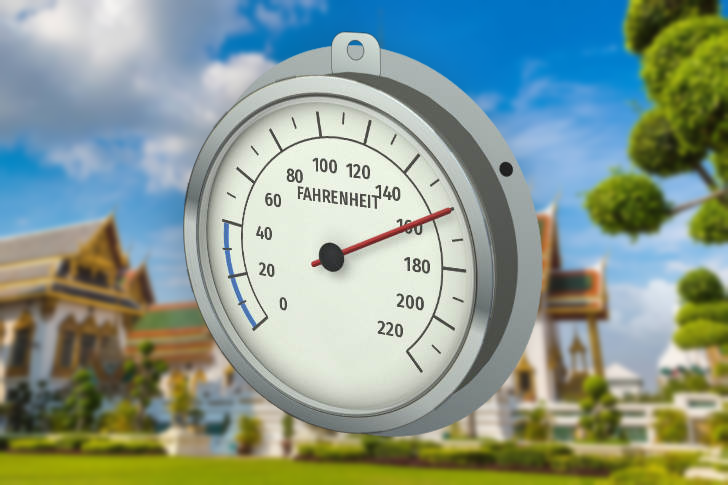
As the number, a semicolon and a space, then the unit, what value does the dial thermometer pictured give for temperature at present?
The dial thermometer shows 160; °F
